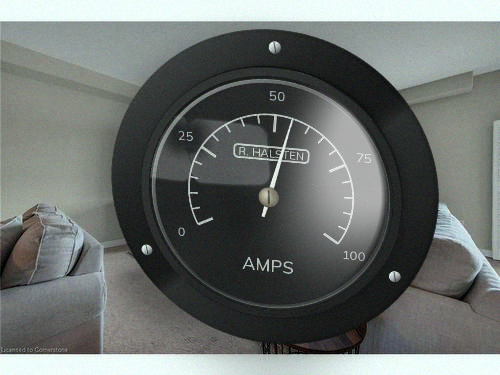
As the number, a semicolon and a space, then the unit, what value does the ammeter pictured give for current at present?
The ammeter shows 55; A
